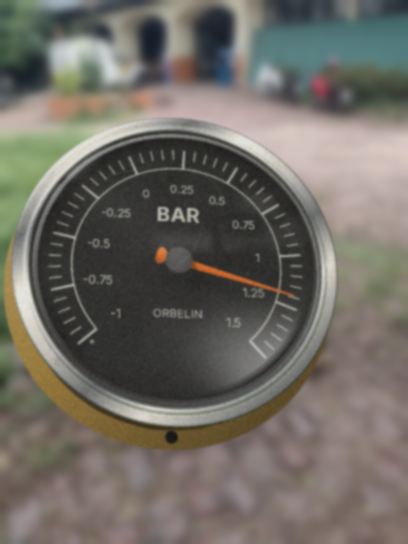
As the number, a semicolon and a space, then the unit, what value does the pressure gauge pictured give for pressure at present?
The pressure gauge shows 1.2; bar
